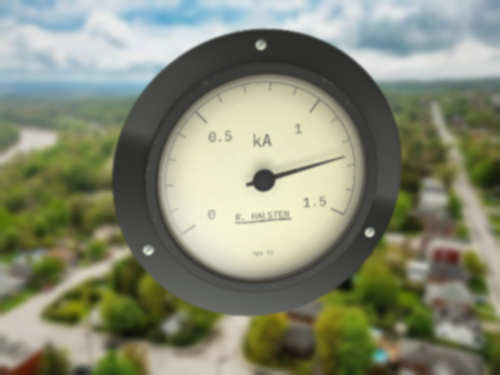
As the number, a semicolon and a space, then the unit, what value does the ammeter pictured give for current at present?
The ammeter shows 1.25; kA
